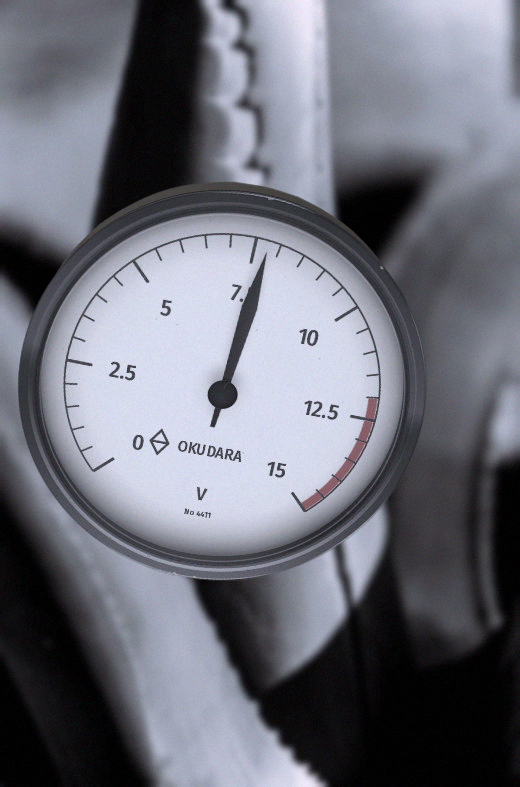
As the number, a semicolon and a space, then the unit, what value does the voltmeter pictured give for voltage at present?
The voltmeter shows 7.75; V
